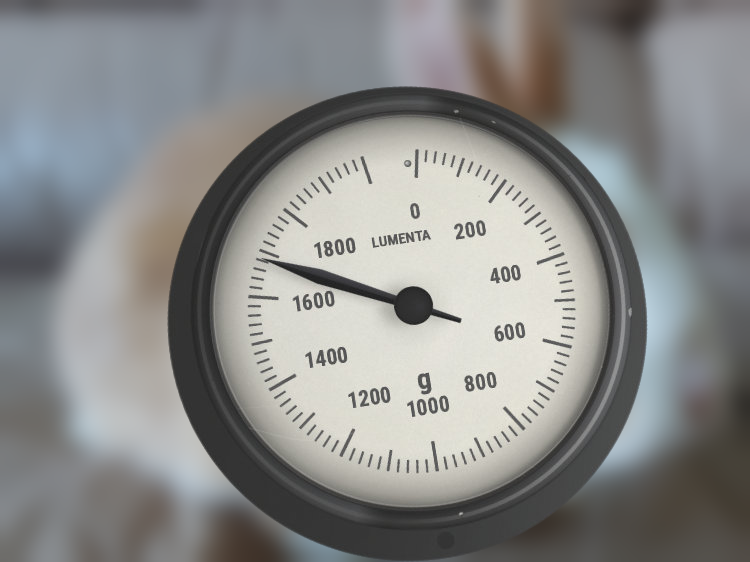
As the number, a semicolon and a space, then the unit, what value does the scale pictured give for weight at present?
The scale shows 1680; g
